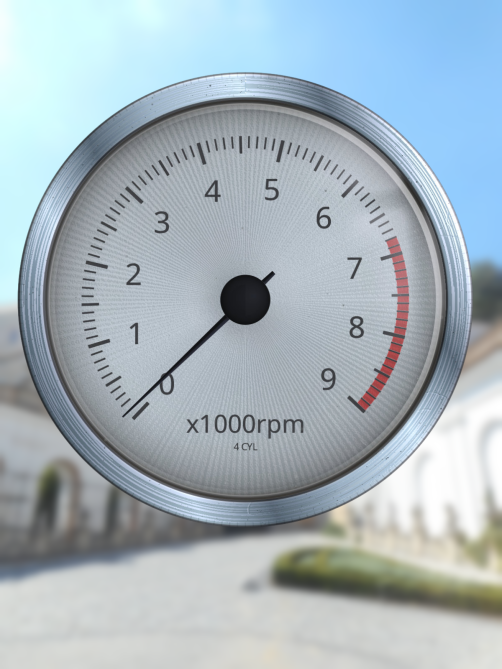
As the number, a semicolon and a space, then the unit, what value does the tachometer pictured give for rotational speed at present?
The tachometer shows 100; rpm
